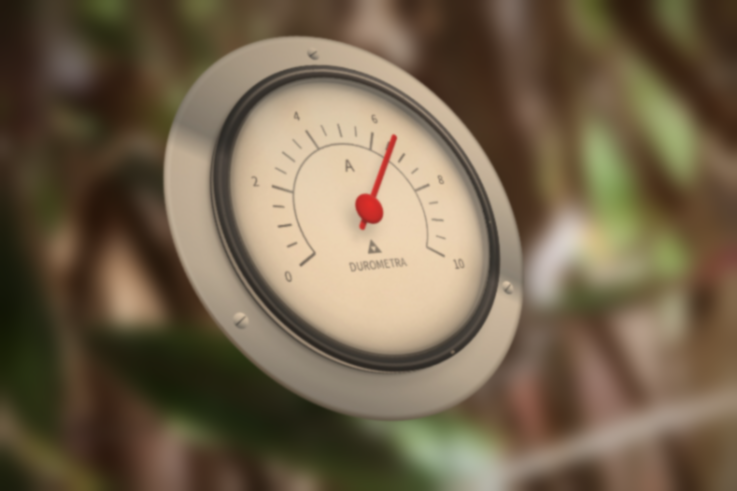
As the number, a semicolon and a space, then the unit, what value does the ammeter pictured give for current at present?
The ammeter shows 6.5; A
